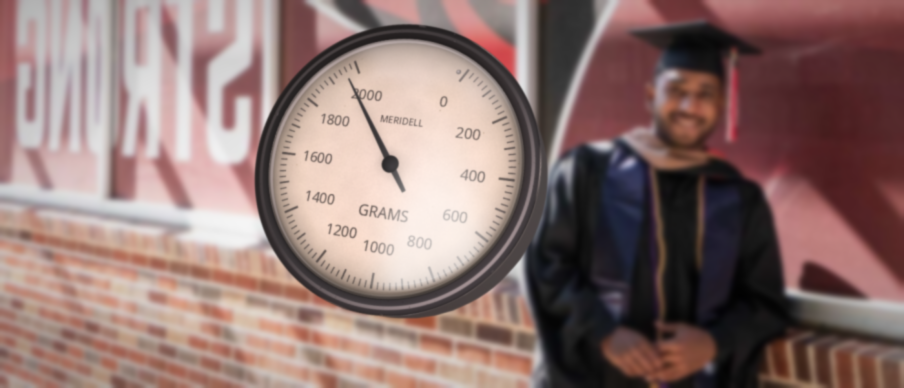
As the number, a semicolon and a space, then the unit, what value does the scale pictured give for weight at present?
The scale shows 1960; g
